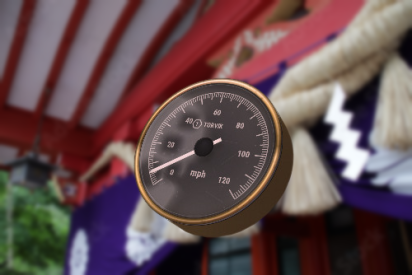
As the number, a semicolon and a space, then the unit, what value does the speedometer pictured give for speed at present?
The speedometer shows 5; mph
